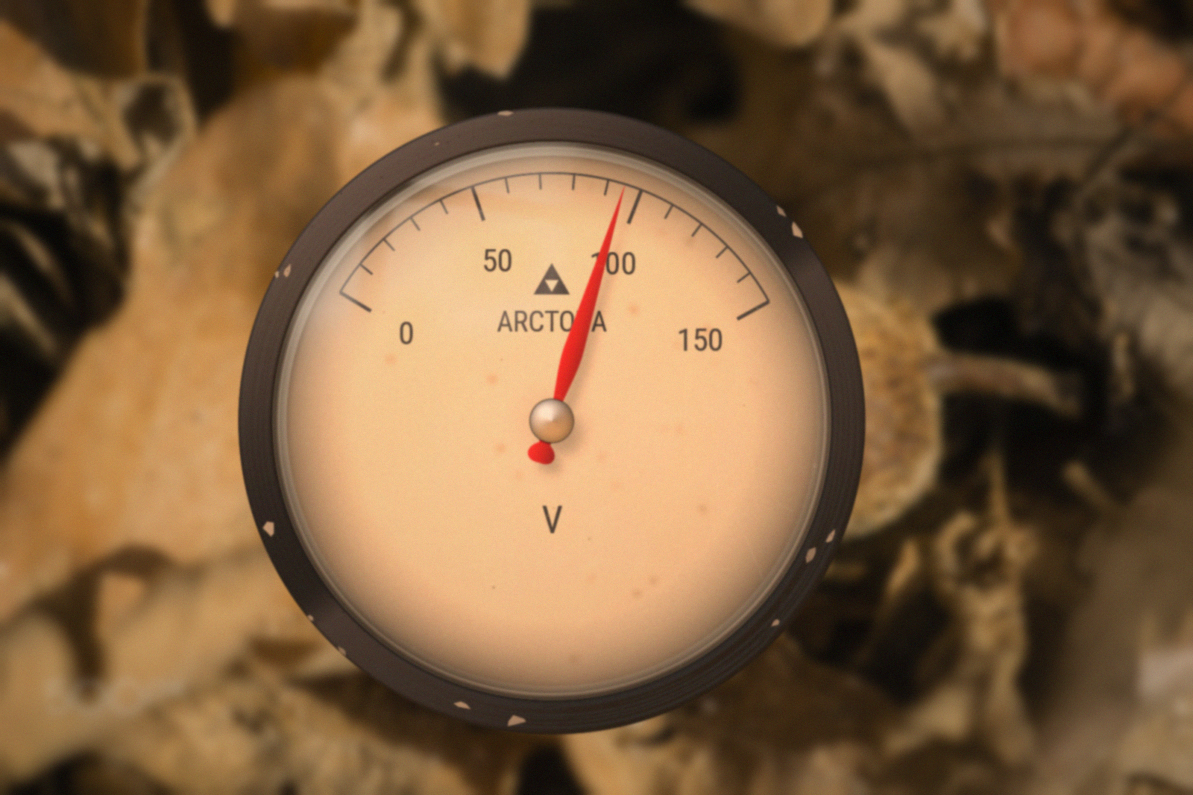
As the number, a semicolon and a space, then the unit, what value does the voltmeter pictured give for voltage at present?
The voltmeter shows 95; V
